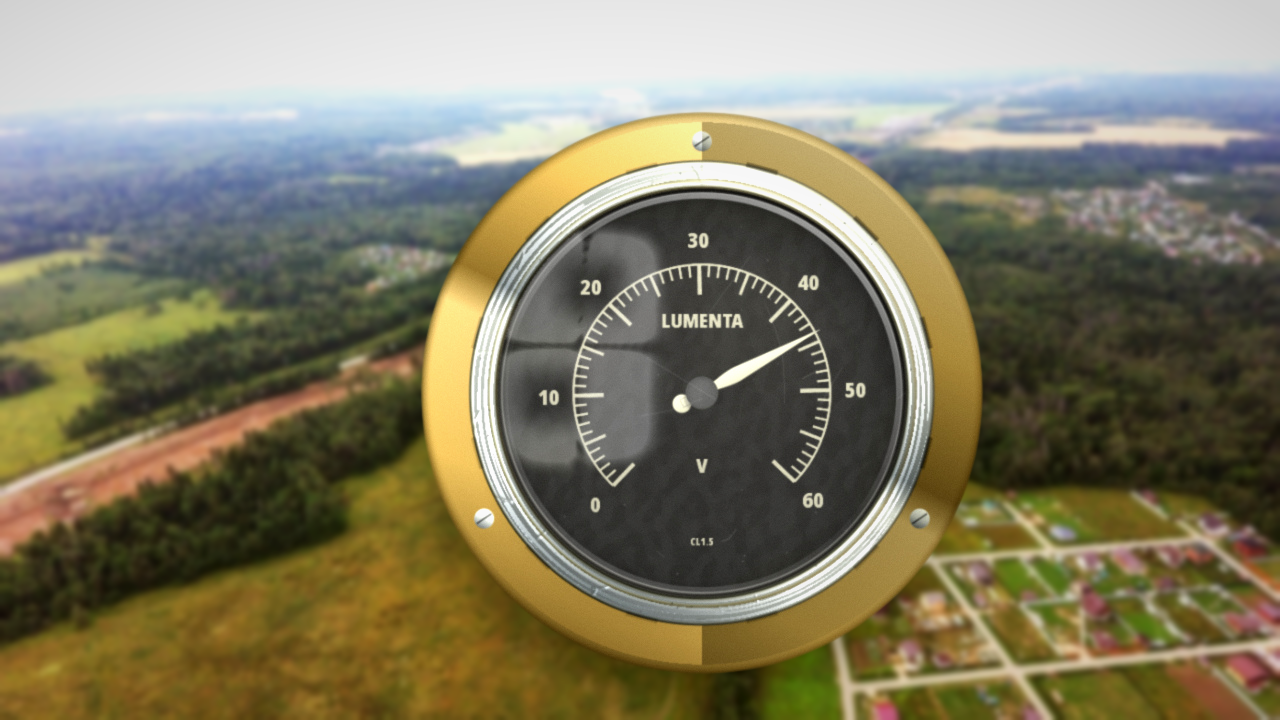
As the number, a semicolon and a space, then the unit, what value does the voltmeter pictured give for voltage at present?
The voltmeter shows 44; V
